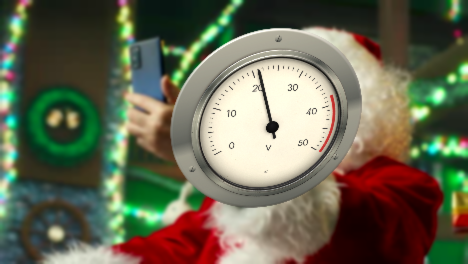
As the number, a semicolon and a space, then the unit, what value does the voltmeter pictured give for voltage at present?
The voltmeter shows 21; V
